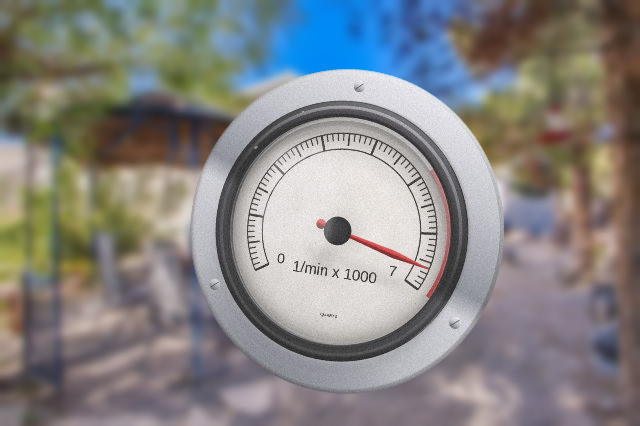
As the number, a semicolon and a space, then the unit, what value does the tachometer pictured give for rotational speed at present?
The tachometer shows 6600; rpm
